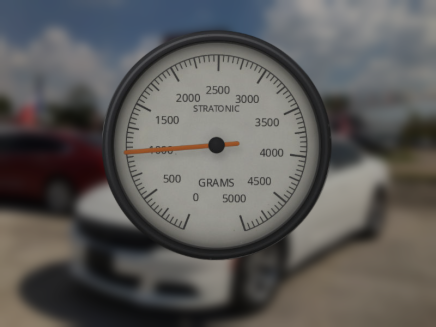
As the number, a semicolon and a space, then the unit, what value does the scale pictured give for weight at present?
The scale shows 1000; g
